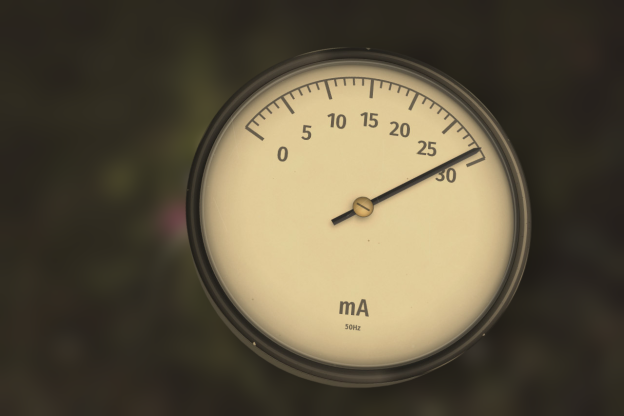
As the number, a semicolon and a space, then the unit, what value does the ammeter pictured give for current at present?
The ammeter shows 29; mA
